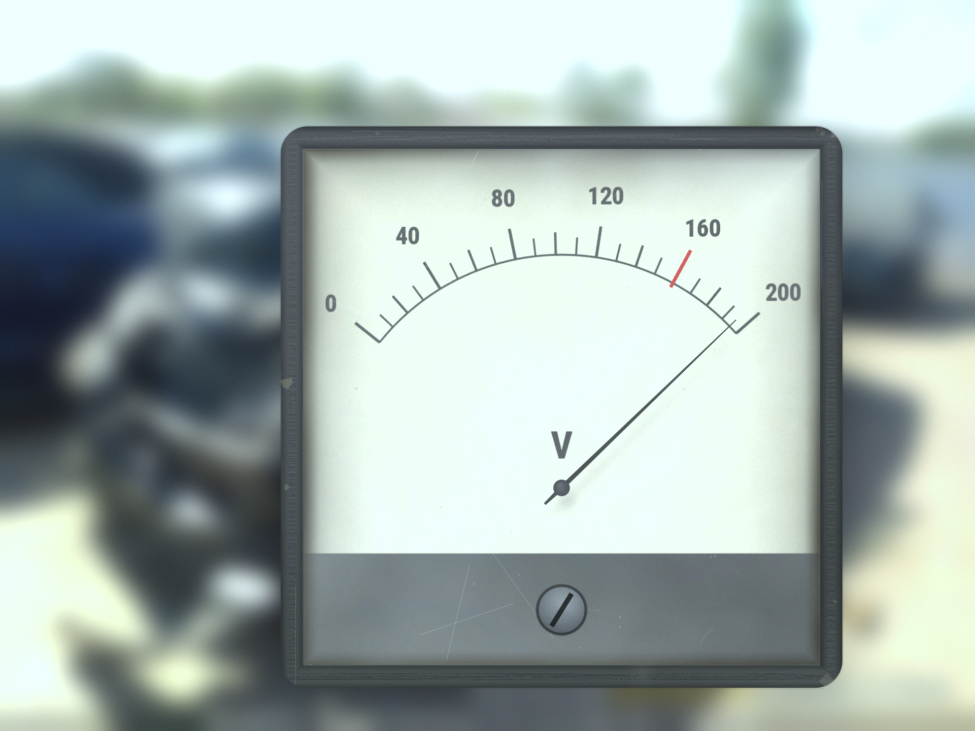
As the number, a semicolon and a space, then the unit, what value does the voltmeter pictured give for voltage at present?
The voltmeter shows 195; V
